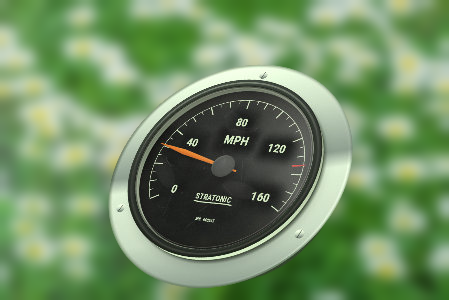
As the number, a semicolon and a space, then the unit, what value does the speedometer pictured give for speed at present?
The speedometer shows 30; mph
